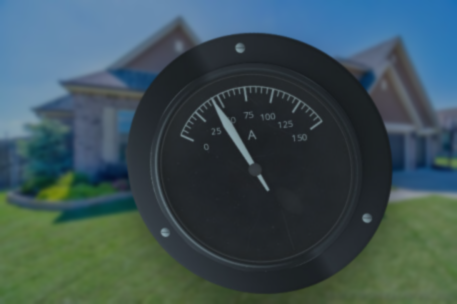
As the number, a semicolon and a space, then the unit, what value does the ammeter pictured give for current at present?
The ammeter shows 45; A
